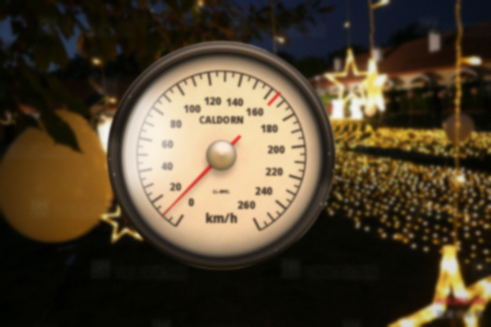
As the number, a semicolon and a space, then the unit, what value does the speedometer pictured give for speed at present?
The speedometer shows 10; km/h
